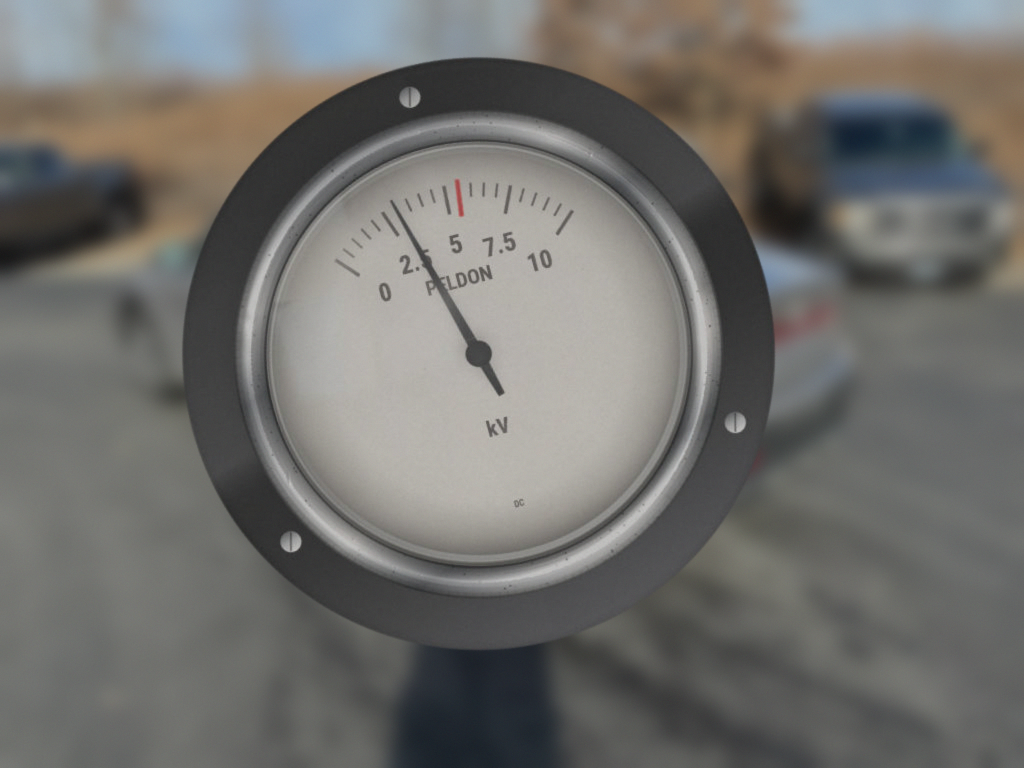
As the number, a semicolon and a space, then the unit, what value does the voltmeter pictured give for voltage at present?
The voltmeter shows 3; kV
